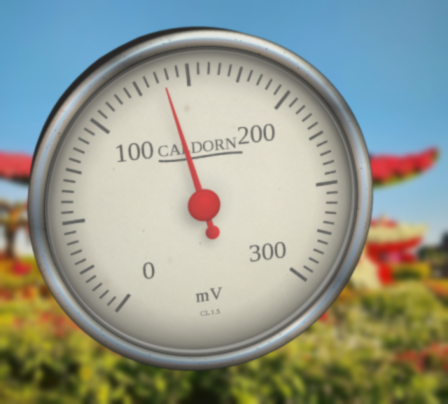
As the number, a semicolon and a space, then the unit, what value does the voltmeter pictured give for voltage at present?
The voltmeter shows 137.5; mV
